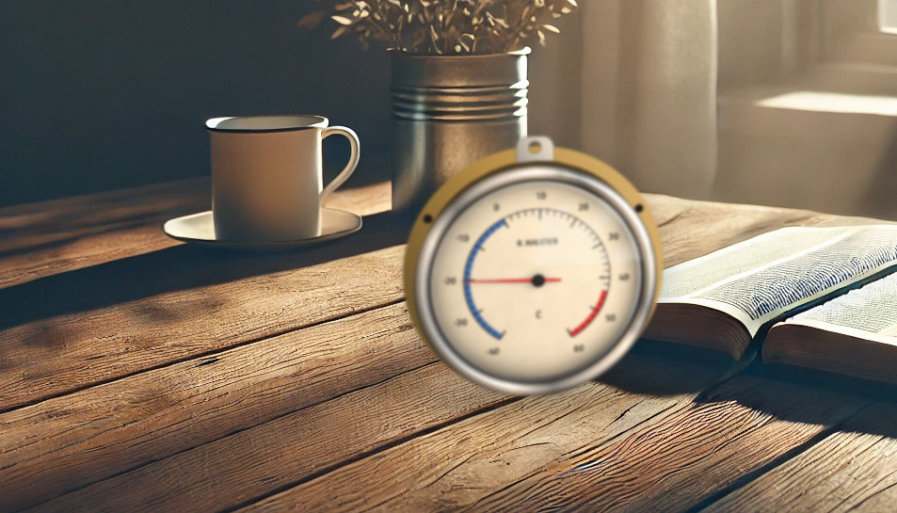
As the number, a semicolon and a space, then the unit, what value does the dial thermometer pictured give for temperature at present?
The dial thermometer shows -20; °C
